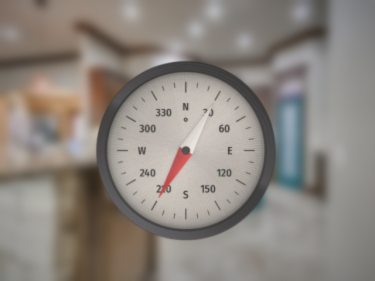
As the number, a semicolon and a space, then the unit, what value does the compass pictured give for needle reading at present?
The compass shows 210; °
